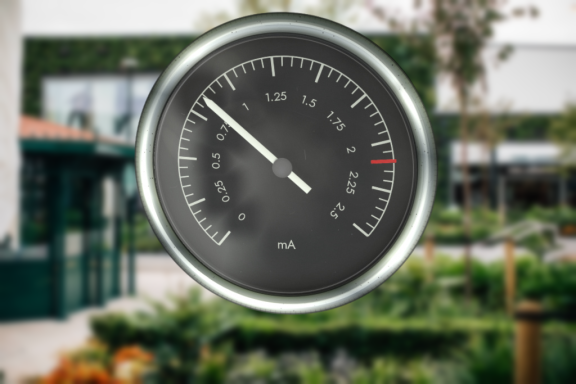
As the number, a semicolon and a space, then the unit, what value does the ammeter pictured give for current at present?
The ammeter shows 0.85; mA
